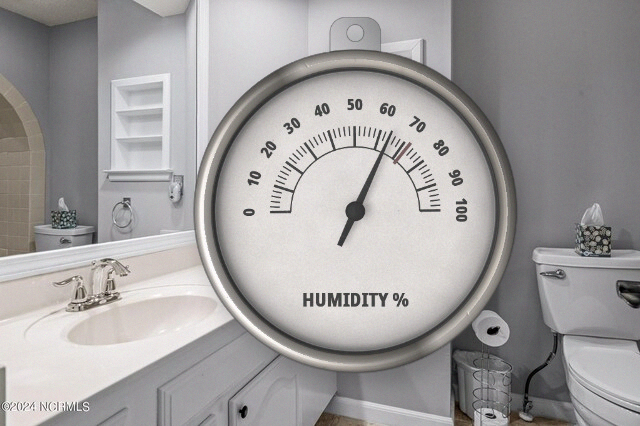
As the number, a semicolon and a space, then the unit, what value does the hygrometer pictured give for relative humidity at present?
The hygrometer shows 64; %
